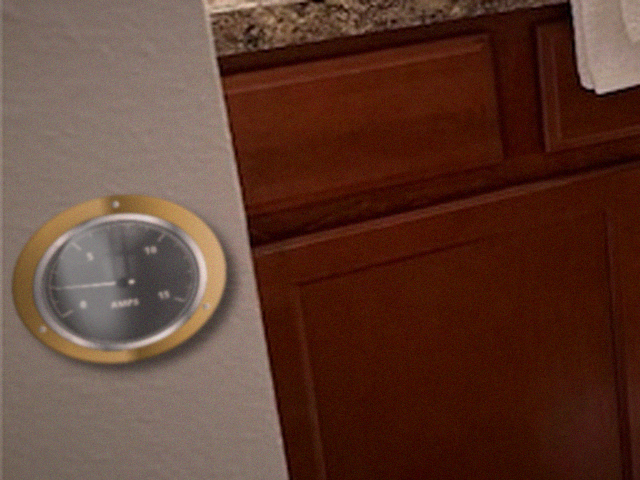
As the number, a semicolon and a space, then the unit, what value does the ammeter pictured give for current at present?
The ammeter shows 2; A
